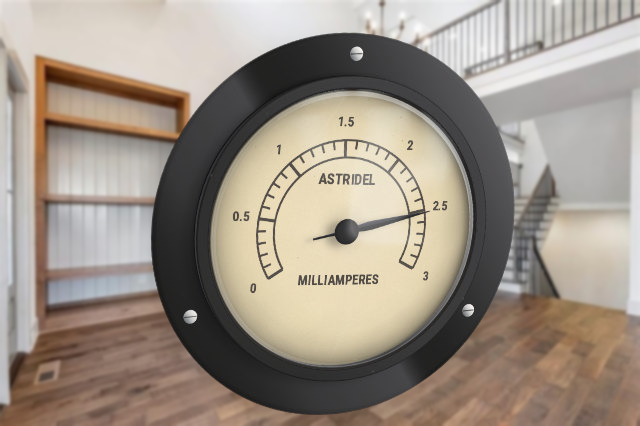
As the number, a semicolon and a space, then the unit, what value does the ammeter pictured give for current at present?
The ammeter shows 2.5; mA
